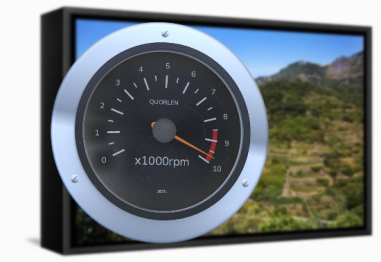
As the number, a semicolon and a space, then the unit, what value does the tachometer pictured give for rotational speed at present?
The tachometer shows 9750; rpm
